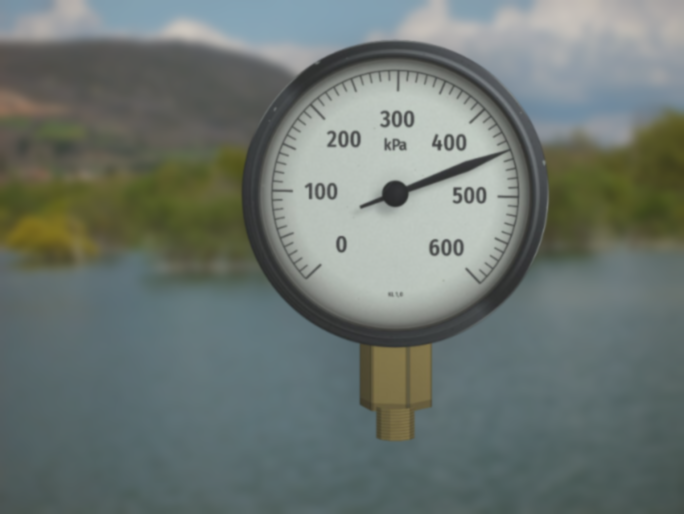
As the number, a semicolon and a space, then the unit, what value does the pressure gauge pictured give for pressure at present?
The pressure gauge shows 450; kPa
